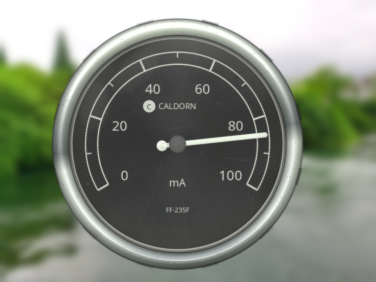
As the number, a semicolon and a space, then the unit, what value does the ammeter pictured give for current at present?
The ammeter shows 85; mA
